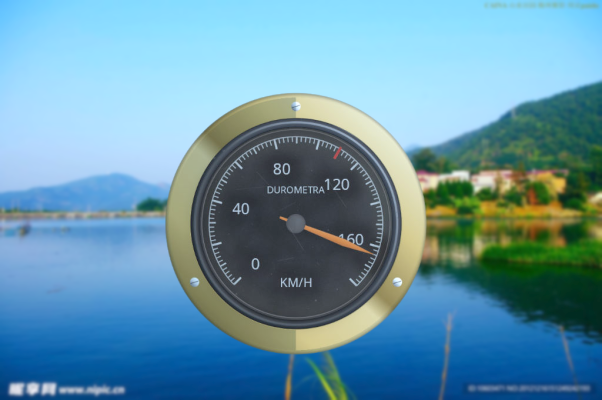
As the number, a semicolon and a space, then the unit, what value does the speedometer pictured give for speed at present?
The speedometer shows 164; km/h
